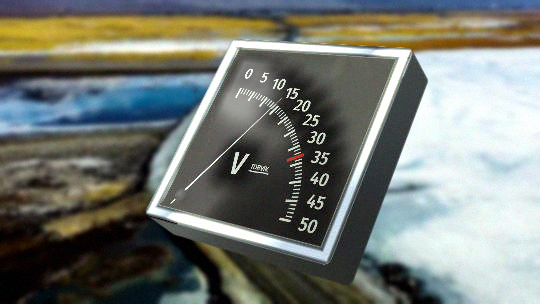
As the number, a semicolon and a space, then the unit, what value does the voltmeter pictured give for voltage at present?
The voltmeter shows 15; V
